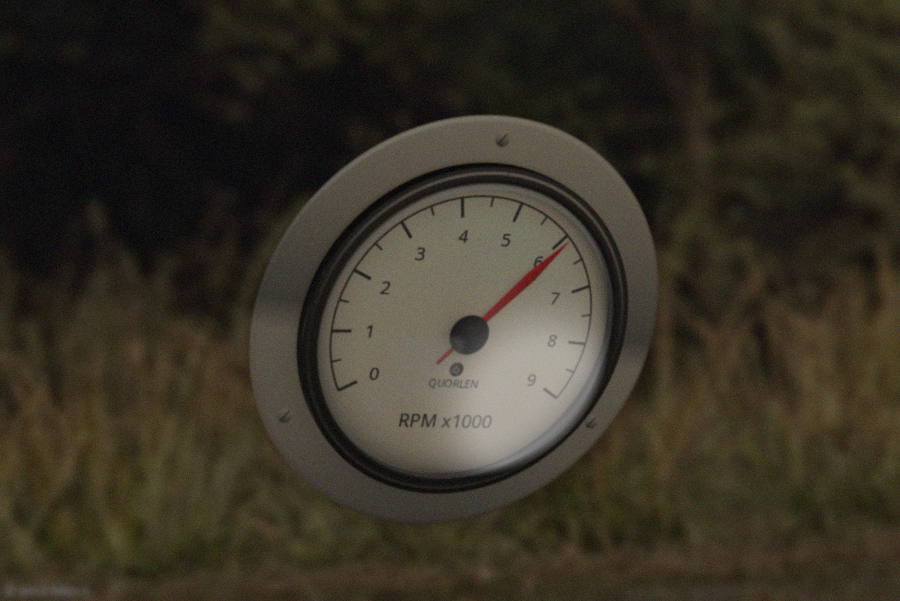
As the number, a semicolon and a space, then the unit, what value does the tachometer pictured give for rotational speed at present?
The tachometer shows 6000; rpm
